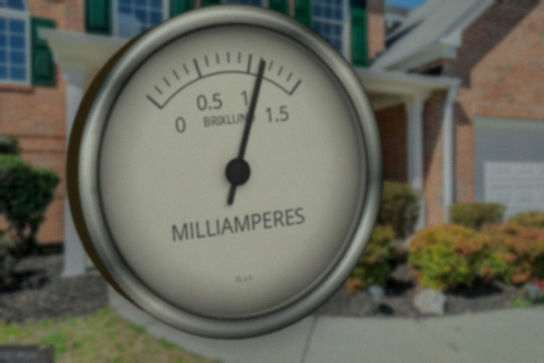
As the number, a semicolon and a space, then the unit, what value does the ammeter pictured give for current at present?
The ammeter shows 1.1; mA
